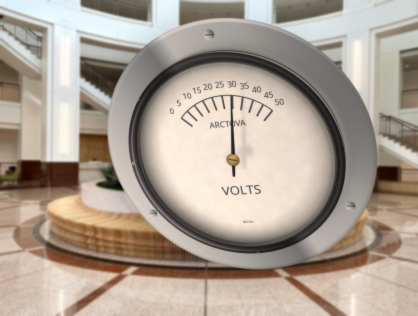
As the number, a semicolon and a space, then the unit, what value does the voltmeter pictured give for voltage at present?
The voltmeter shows 30; V
